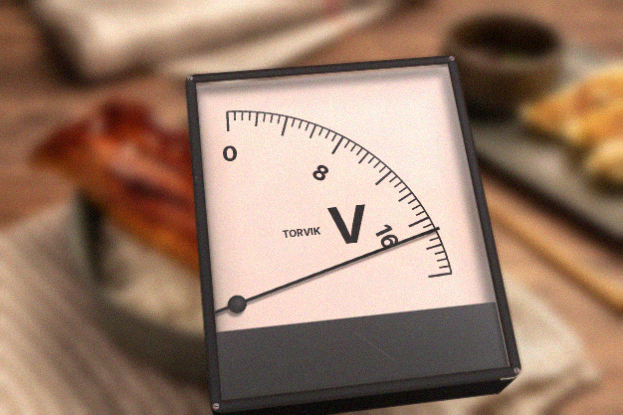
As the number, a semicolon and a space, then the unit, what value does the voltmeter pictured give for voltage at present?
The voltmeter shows 17; V
